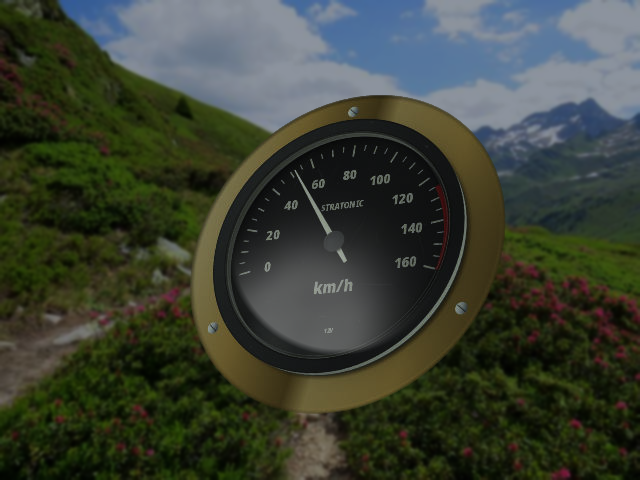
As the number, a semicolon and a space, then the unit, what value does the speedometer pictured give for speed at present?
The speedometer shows 52.5; km/h
